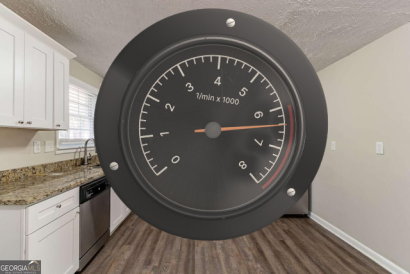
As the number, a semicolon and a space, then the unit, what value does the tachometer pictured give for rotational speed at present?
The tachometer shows 6400; rpm
